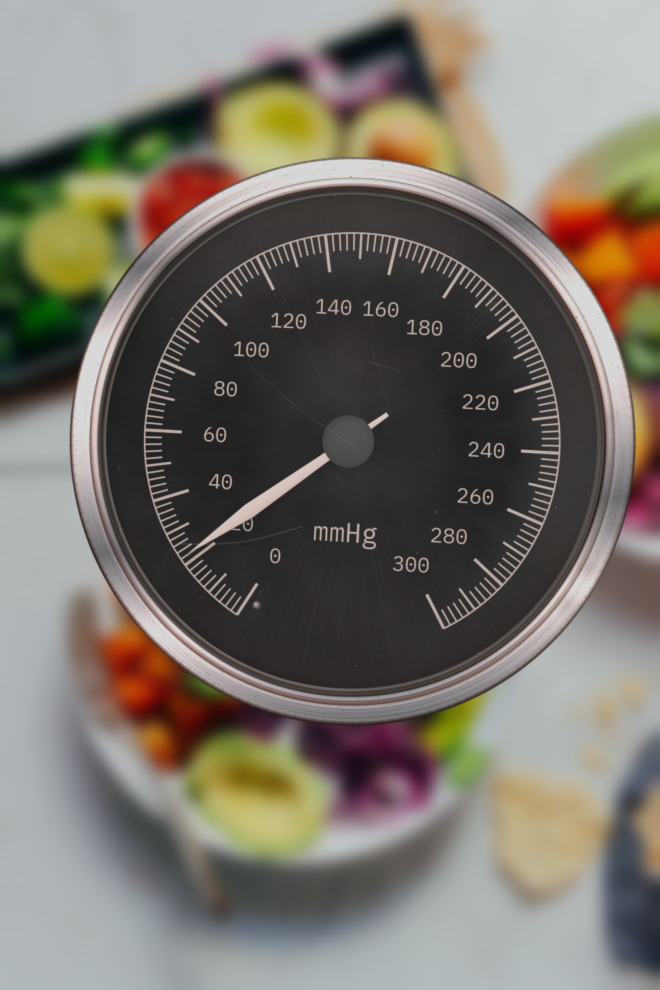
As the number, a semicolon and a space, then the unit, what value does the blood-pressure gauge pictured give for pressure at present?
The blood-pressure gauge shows 22; mmHg
